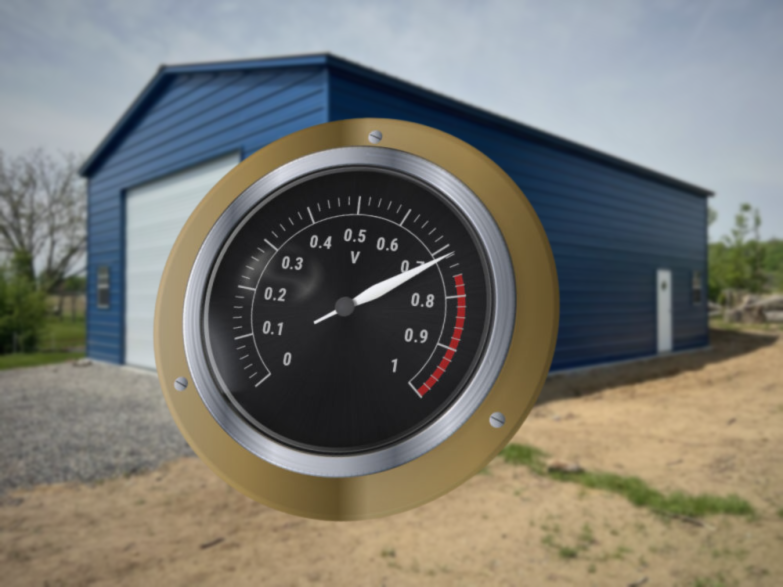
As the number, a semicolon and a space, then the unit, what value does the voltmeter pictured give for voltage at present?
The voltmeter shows 0.72; V
